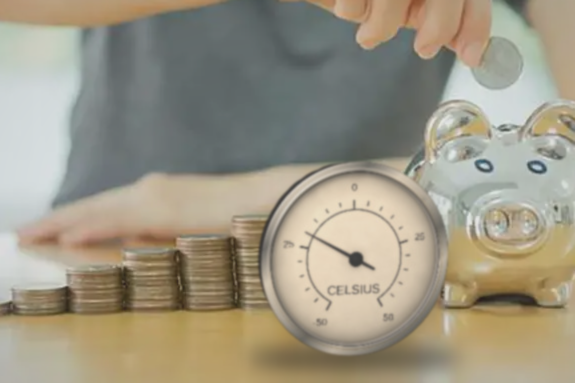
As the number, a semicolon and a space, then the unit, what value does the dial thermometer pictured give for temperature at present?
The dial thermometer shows -20; °C
